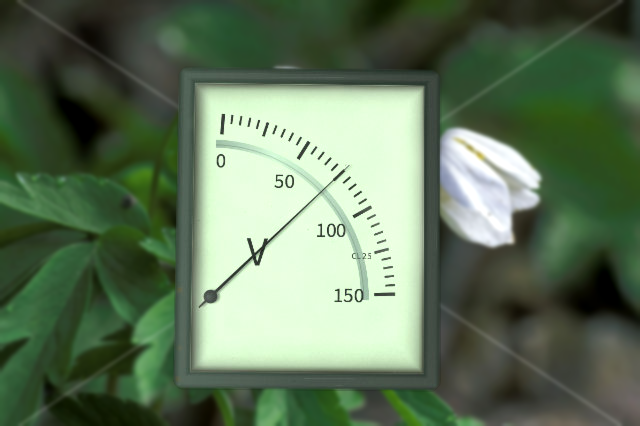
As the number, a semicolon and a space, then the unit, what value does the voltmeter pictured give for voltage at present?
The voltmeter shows 75; V
